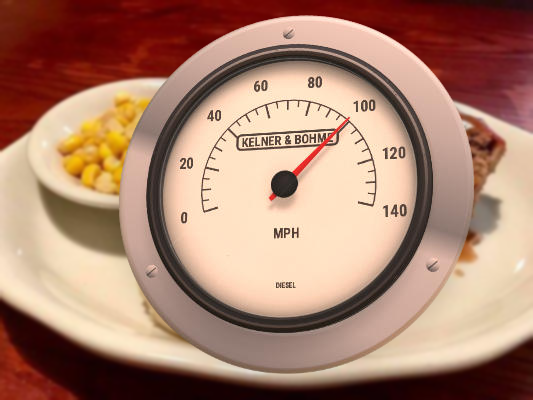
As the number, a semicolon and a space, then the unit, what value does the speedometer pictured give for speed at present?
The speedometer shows 100; mph
